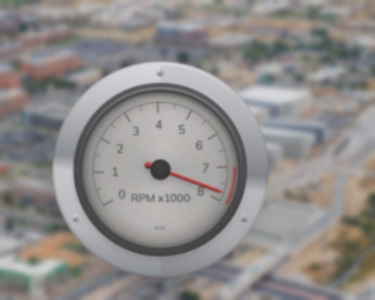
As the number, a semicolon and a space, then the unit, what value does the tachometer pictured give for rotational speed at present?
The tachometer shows 7750; rpm
